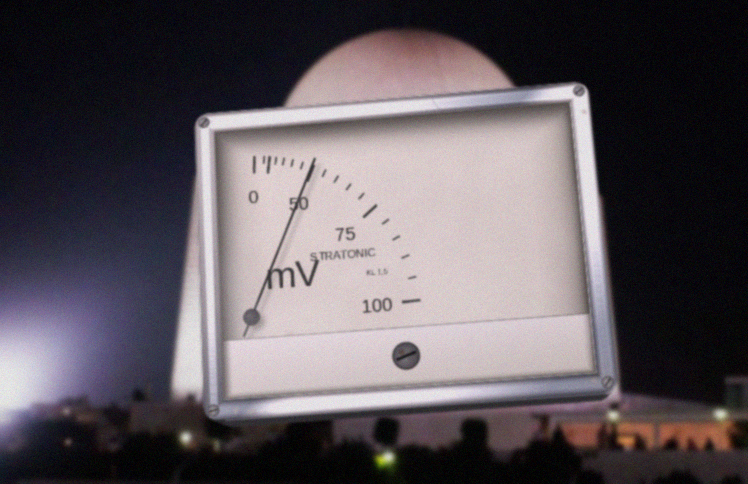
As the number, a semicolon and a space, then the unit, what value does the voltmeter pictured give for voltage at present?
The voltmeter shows 50; mV
